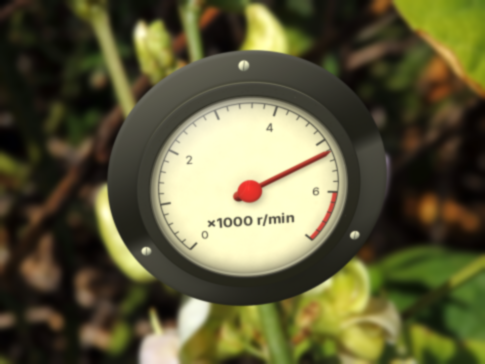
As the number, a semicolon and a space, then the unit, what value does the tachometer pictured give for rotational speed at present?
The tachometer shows 5200; rpm
